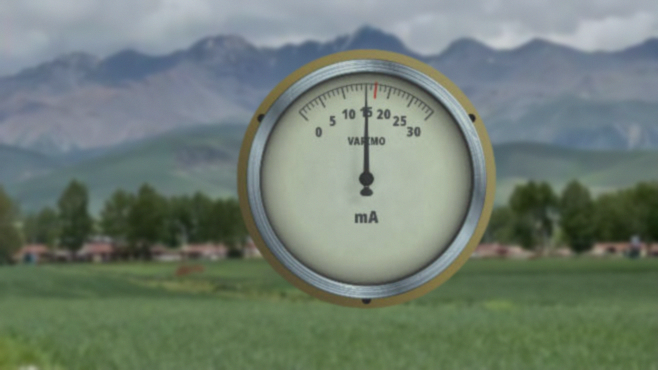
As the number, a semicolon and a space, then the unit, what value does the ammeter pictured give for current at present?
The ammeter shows 15; mA
